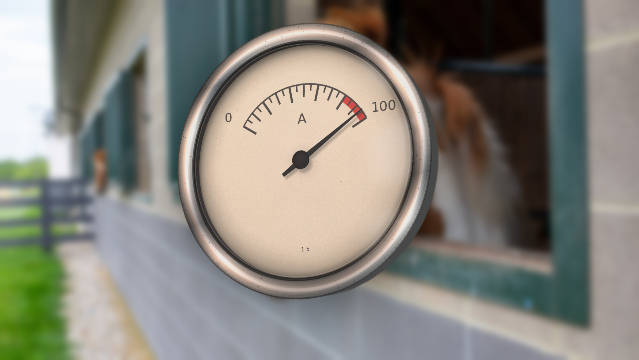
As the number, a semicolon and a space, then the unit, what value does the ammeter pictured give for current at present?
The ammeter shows 95; A
